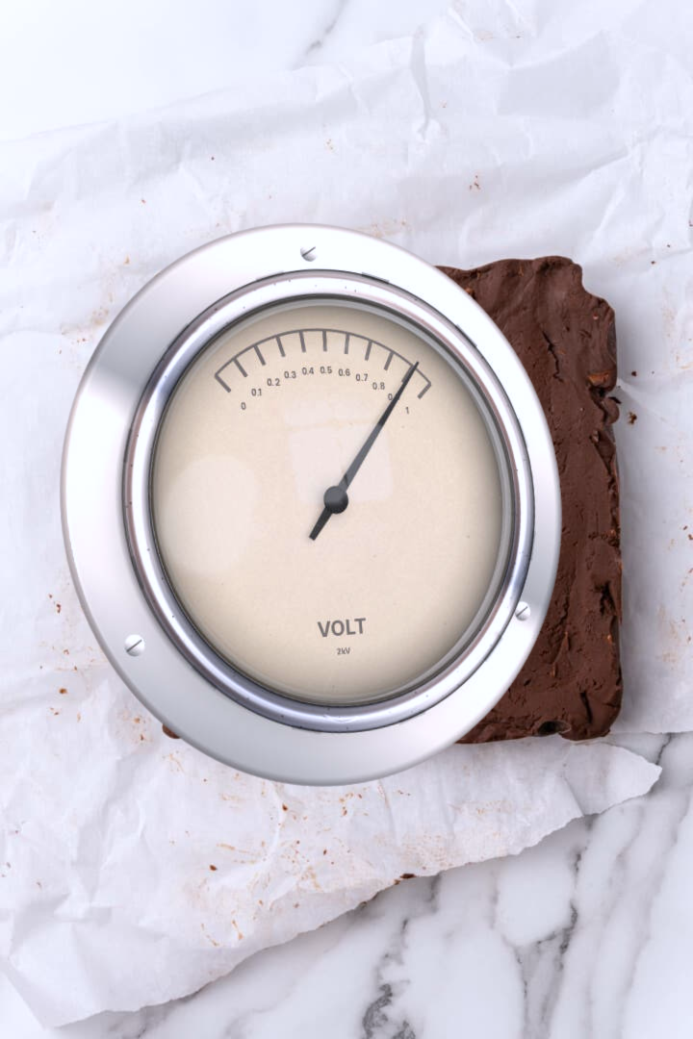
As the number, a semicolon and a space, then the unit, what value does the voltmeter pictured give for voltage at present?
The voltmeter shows 0.9; V
